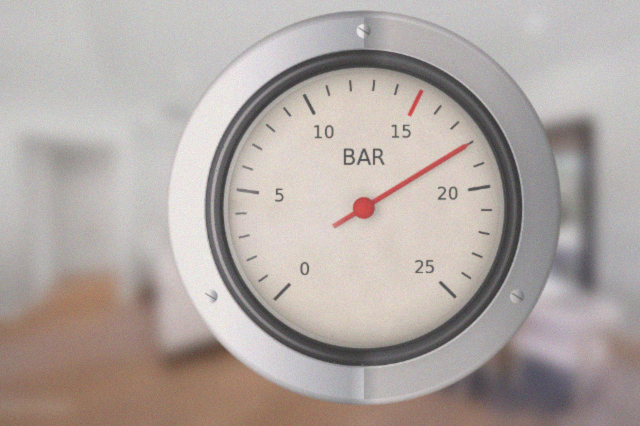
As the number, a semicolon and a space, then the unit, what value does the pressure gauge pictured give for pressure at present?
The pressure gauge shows 18; bar
